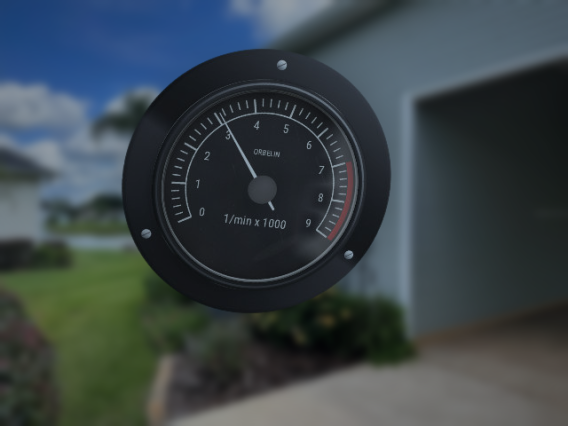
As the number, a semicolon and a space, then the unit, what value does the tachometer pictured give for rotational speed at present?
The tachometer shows 3100; rpm
